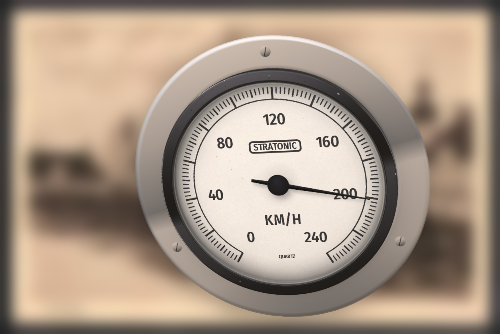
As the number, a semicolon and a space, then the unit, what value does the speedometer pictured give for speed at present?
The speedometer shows 200; km/h
